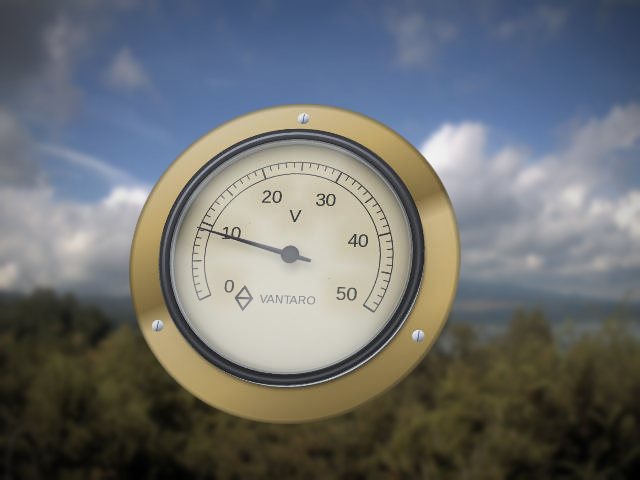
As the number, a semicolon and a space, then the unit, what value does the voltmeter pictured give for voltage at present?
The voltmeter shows 9; V
